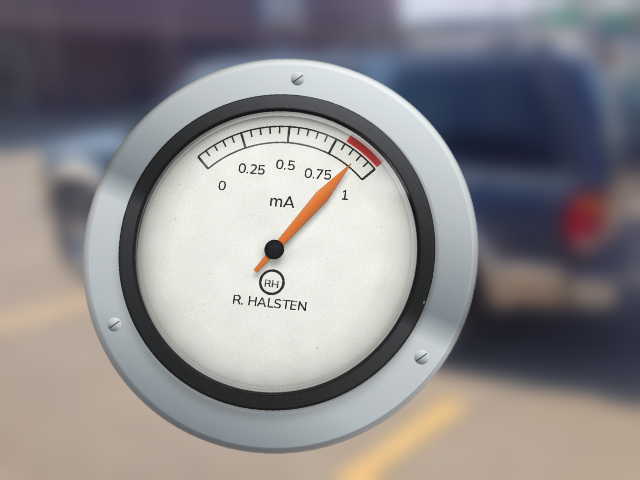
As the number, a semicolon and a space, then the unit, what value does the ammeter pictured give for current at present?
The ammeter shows 0.9; mA
